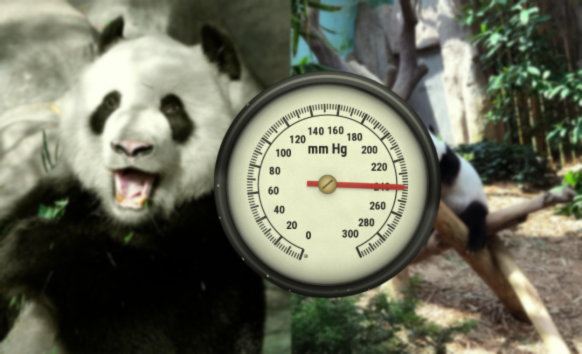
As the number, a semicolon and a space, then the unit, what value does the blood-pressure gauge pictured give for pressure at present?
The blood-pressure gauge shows 240; mmHg
